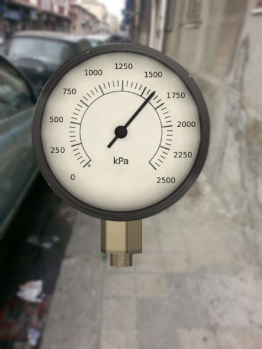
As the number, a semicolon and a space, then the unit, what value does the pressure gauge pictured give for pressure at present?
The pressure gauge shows 1600; kPa
